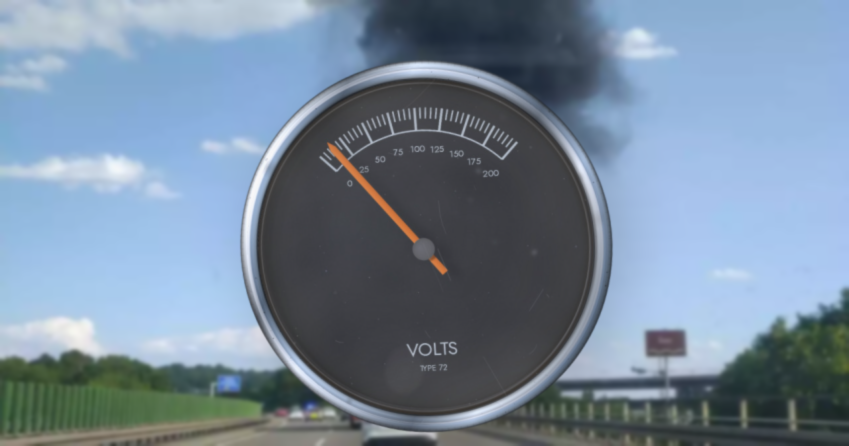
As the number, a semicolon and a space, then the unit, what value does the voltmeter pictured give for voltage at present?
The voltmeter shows 15; V
